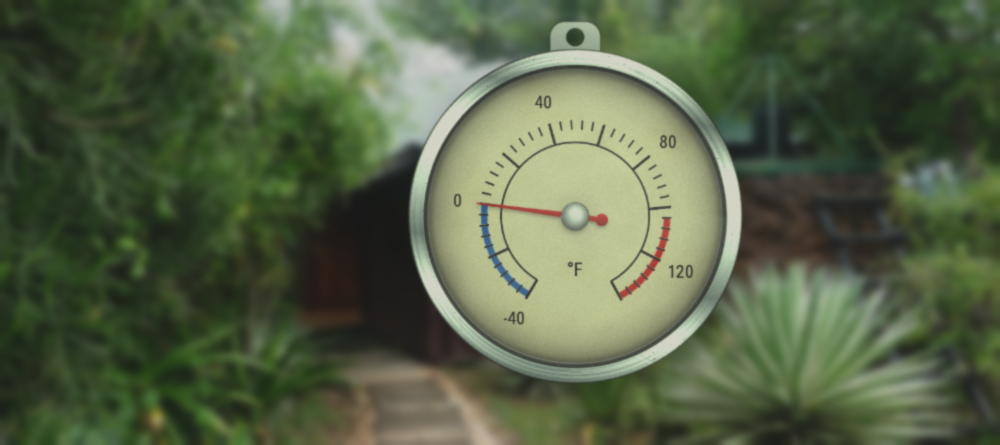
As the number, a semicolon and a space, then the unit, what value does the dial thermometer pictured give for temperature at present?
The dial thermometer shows 0; °F
